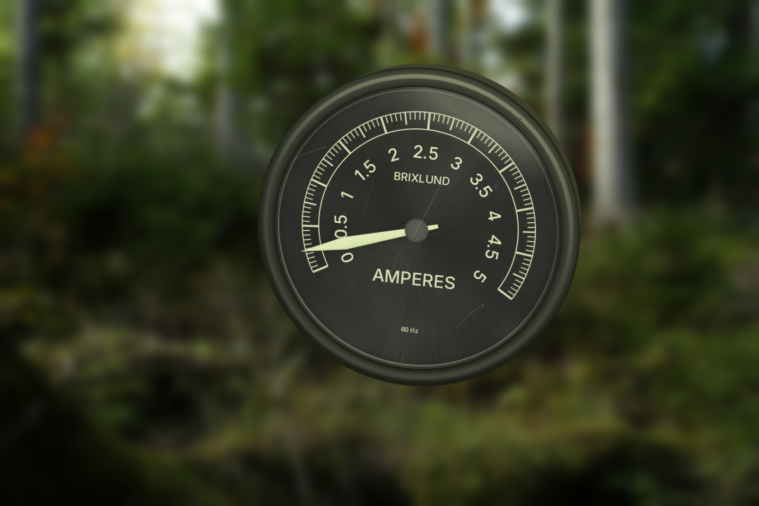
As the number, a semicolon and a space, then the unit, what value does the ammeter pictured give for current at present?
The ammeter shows 0.25; A
